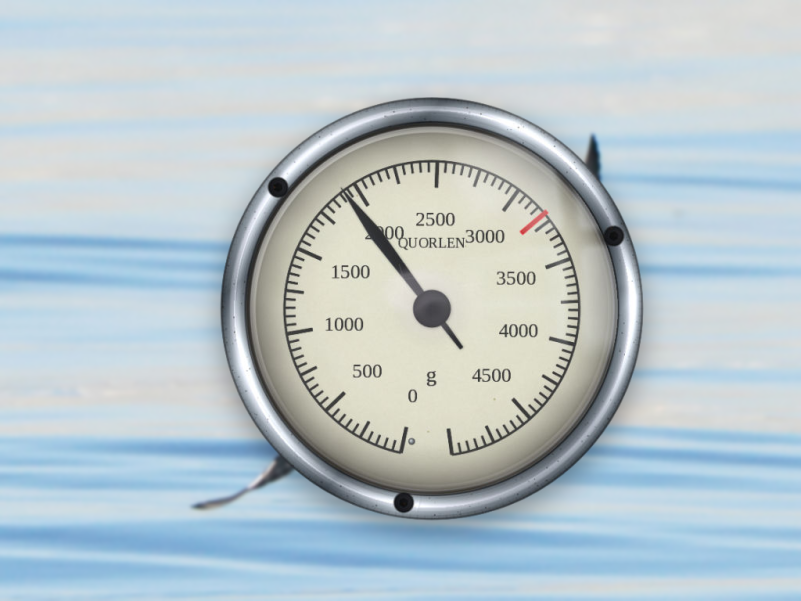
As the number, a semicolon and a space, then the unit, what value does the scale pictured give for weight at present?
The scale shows 1925; g
